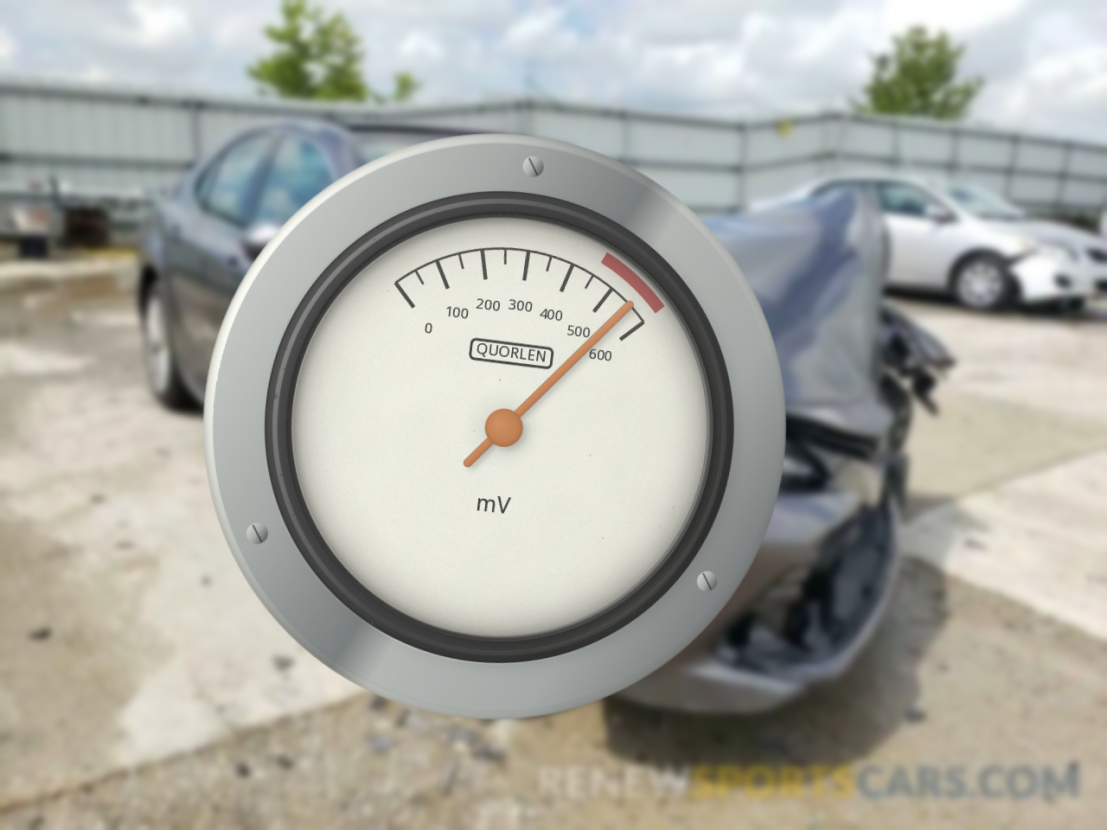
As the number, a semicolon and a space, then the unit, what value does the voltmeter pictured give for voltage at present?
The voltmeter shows 550; mV
